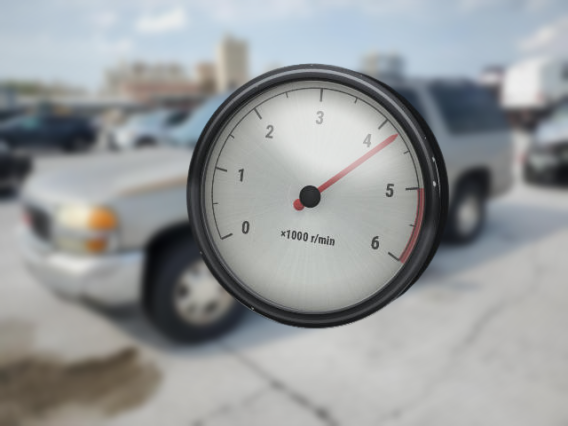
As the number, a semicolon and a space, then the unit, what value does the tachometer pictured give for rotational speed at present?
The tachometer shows 4250; rpm
